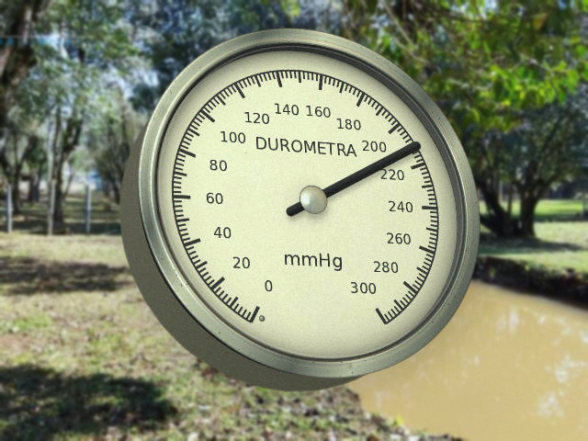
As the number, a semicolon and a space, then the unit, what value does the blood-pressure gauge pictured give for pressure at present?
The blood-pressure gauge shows 212; mmHg
